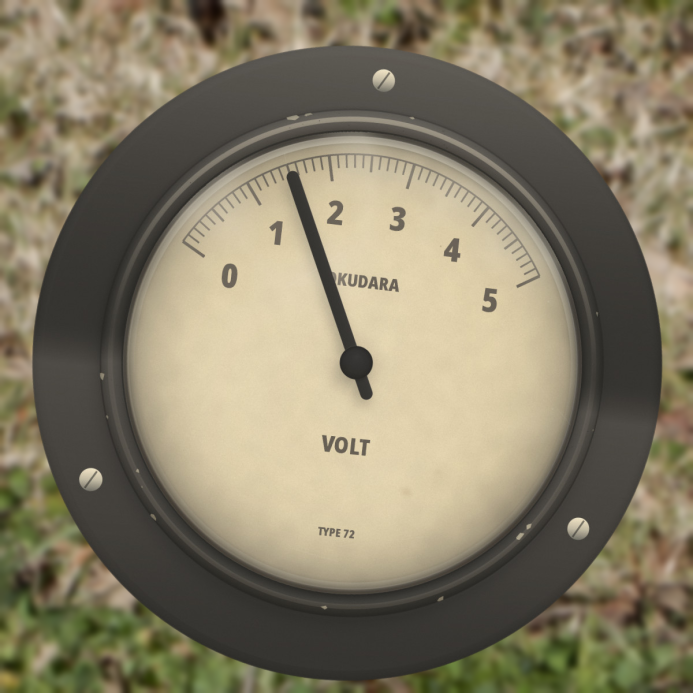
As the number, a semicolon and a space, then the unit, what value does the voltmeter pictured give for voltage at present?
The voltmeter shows 1.5; V
